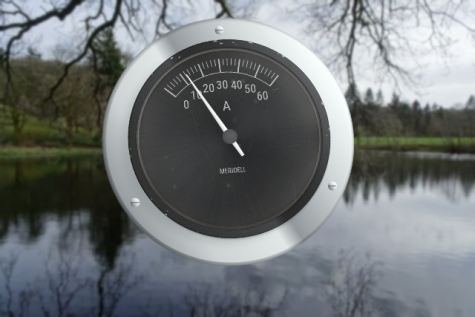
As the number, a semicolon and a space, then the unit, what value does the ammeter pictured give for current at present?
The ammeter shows 12; A
